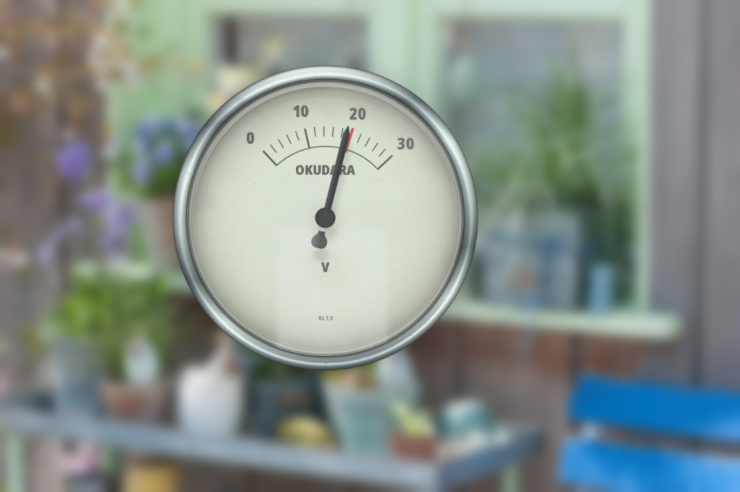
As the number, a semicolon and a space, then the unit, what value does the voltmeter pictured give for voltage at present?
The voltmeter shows 19; V
